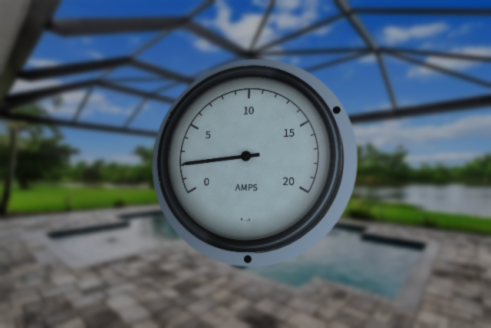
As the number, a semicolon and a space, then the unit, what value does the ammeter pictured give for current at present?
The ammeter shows 2; A
